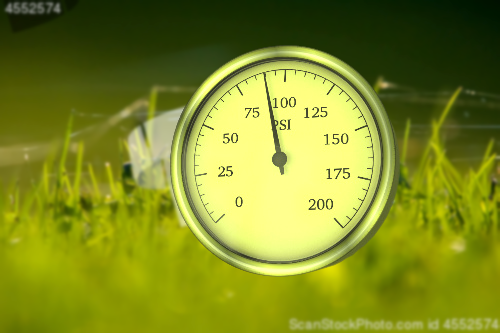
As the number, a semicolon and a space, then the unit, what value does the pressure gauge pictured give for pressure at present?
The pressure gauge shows 90; psi
